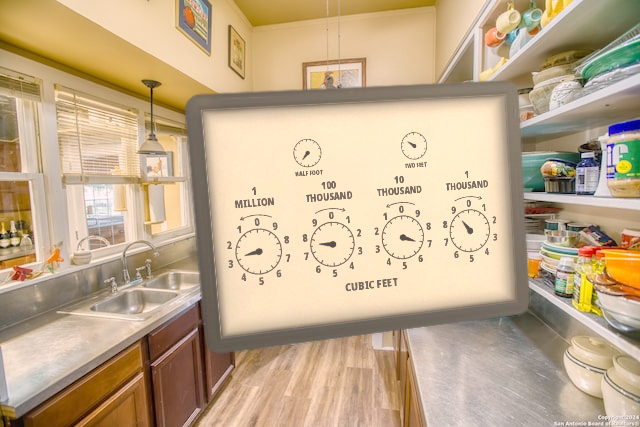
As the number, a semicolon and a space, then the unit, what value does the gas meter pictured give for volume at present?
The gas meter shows 276900; ft³
